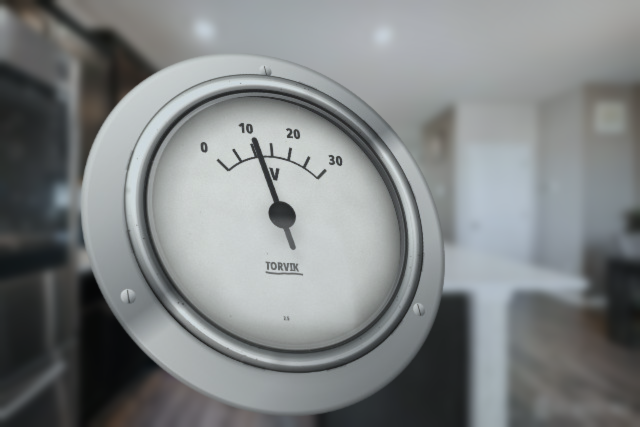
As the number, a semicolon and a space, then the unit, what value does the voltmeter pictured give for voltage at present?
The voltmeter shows 10; V
